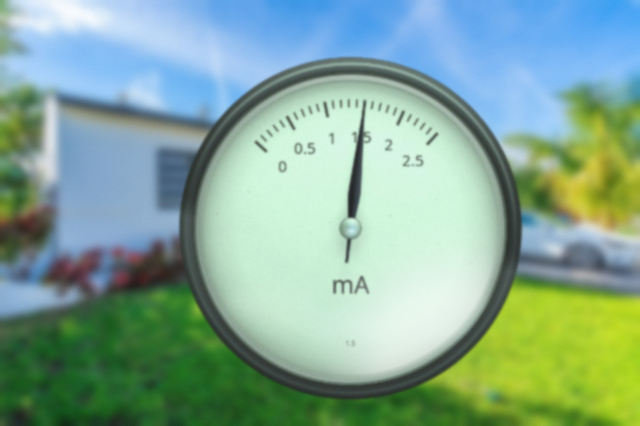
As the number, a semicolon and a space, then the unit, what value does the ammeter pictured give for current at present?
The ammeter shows 1.5; mA
